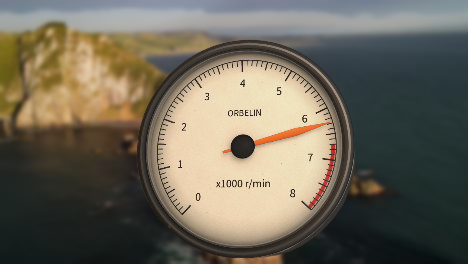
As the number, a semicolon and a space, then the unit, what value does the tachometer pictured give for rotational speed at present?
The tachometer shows 6300; rpm
